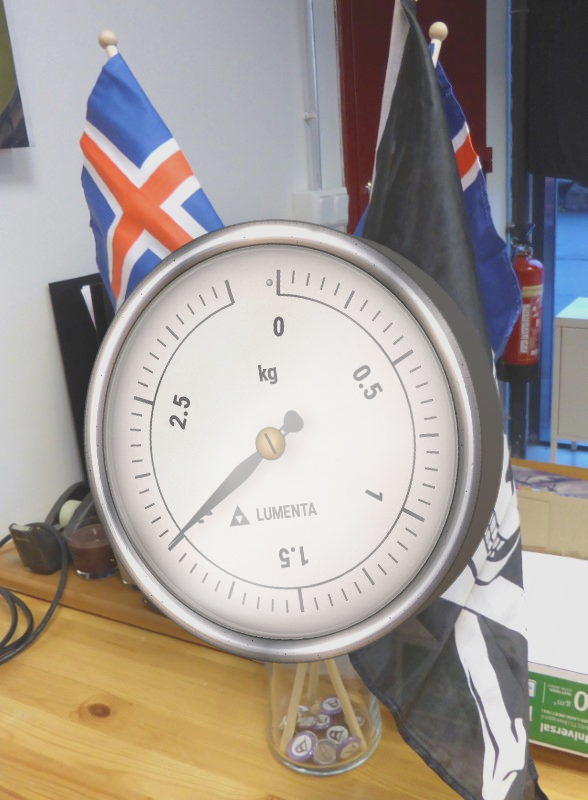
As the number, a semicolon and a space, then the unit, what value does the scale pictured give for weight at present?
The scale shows 2; kg
